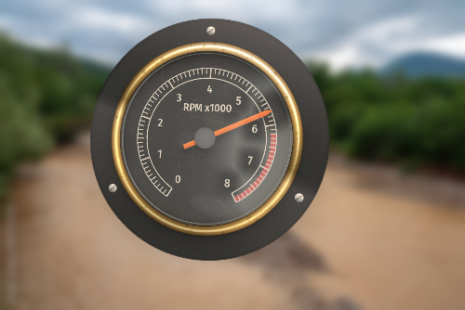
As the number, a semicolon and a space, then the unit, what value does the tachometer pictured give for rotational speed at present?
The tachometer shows 5700; rpm
